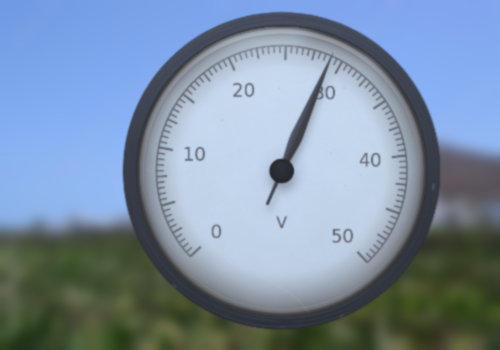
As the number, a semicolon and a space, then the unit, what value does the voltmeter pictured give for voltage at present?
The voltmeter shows 29; V
